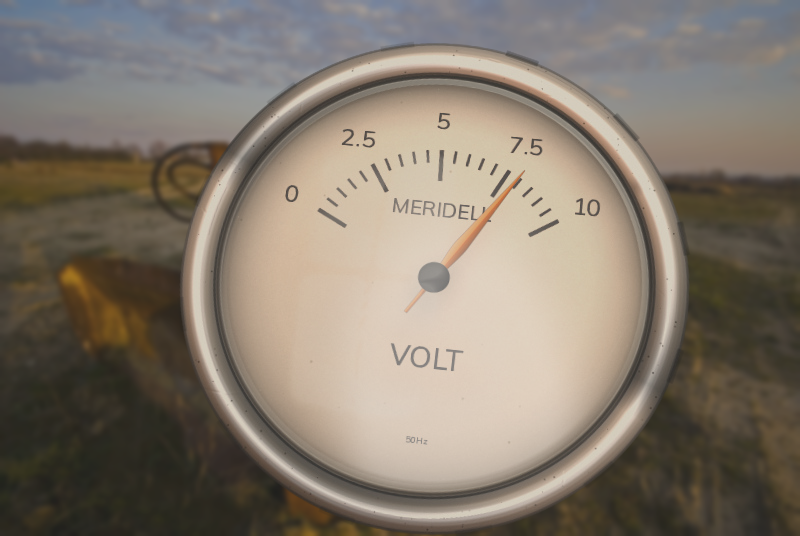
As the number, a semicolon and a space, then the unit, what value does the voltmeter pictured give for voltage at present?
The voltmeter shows 8; V
